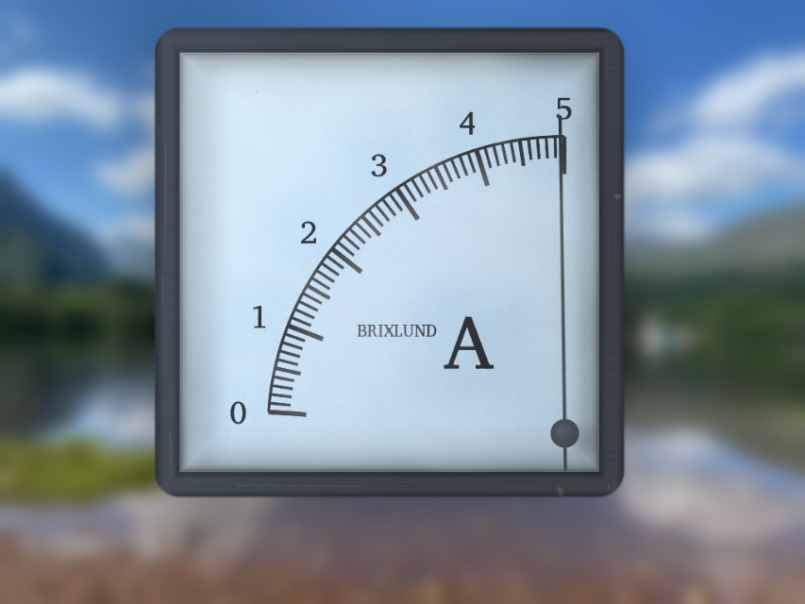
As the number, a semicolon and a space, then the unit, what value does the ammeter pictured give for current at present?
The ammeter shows 4.95; A
